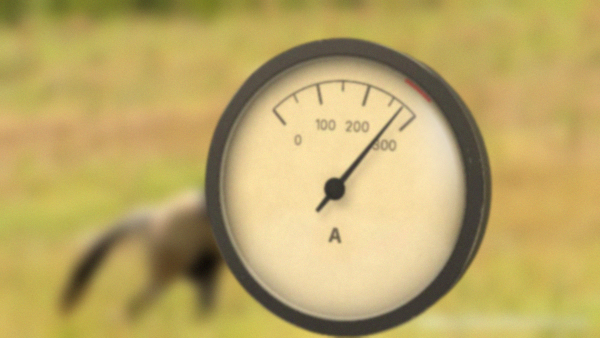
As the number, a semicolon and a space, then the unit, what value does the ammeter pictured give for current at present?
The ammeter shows 275; A
